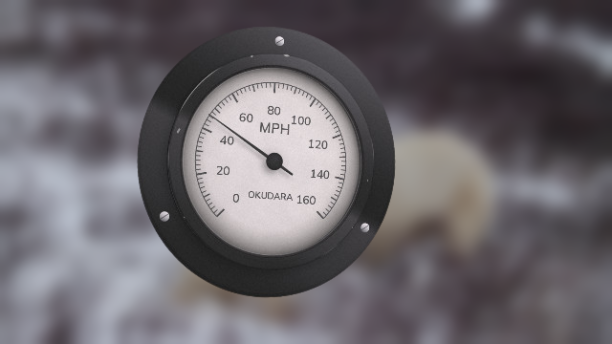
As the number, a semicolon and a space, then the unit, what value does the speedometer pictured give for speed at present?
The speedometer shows 46; mph
